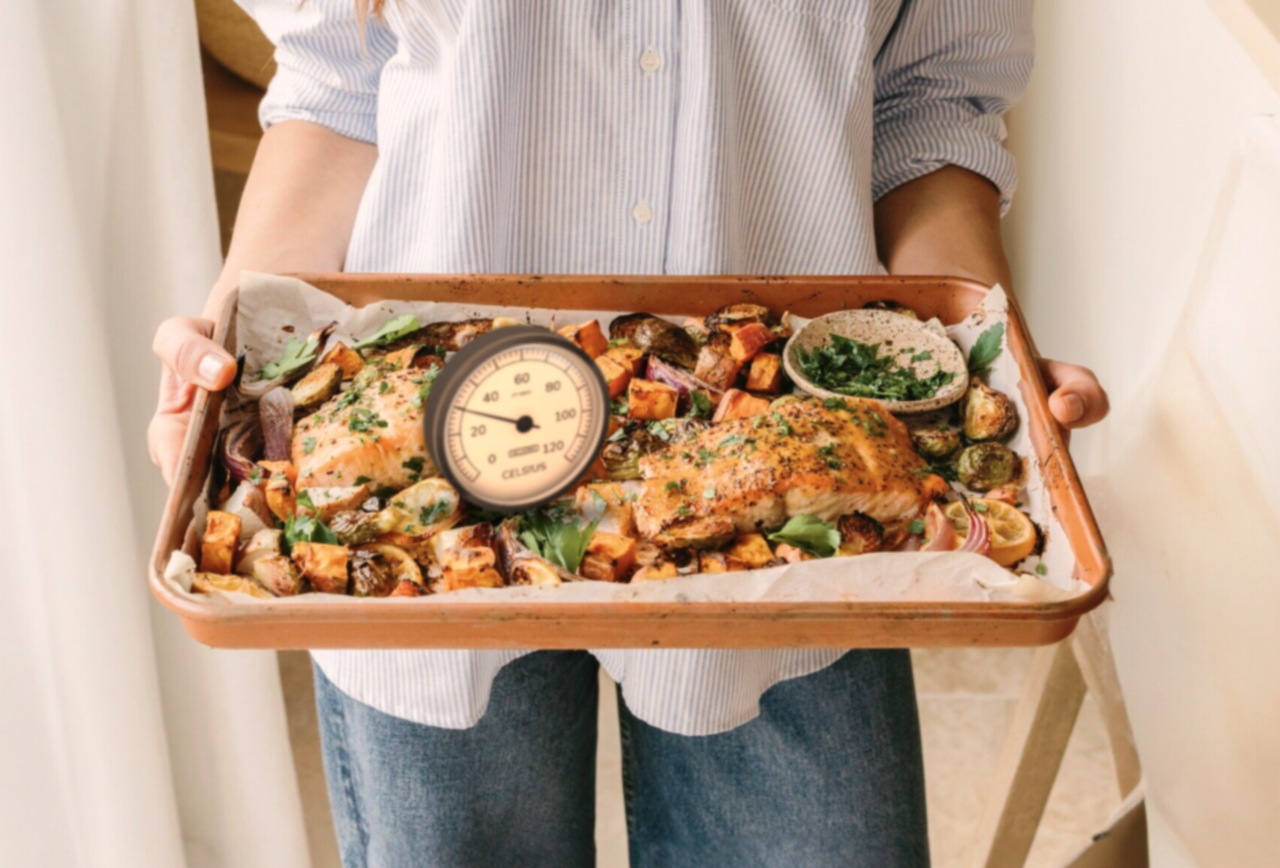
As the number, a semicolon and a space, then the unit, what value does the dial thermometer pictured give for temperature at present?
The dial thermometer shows 30; °C
